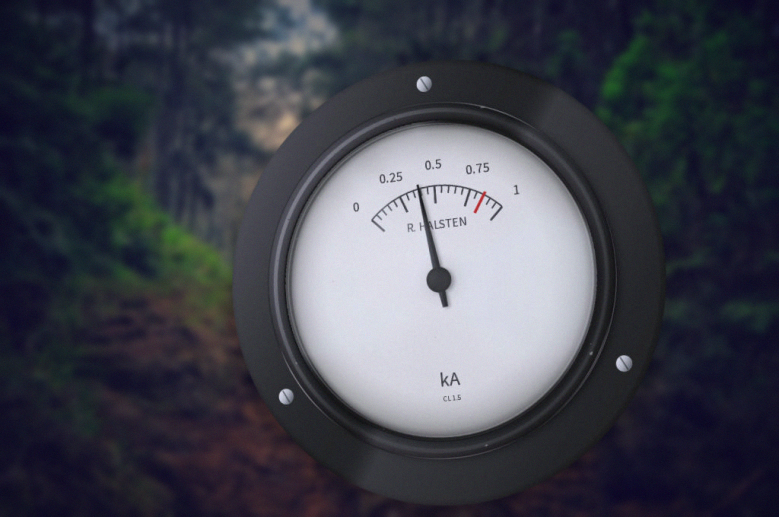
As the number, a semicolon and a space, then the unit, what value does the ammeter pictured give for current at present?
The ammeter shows 0.4; kA
